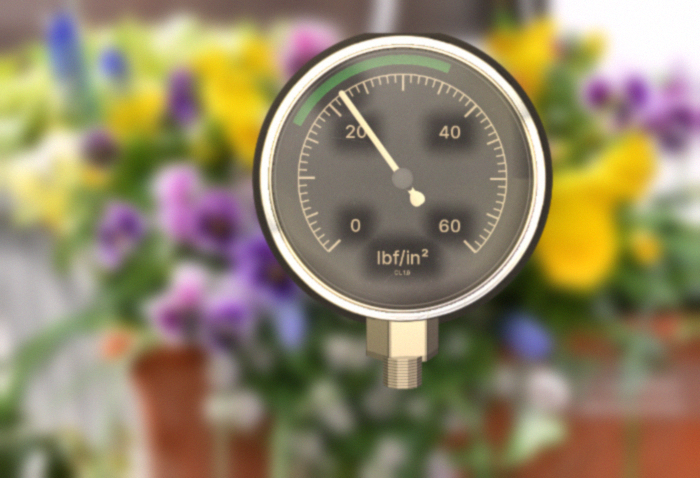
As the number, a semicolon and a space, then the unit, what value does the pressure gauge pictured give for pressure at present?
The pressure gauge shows 22; psi
